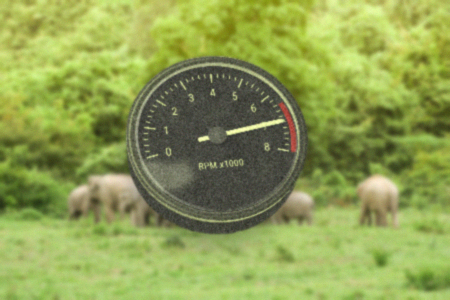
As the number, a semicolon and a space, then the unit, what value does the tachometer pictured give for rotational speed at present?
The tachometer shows 7000; rpm
